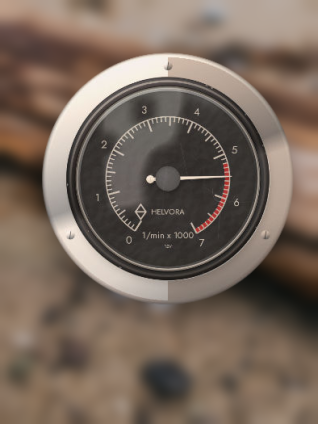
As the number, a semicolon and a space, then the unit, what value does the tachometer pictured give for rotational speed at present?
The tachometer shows 5500; rpm
